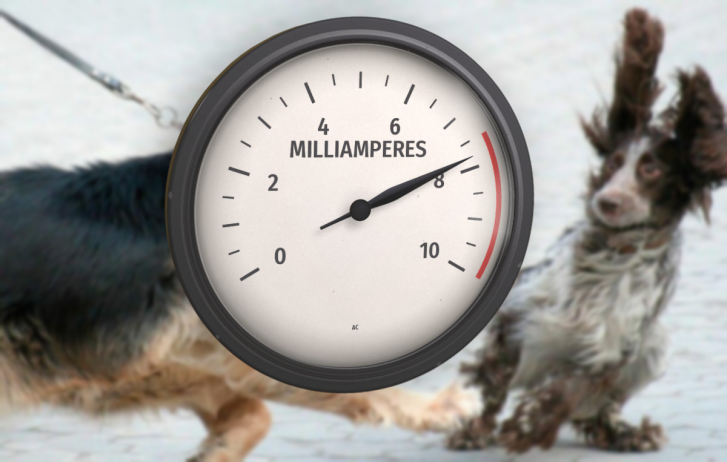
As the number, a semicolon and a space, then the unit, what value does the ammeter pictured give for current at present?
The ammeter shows 7.75; mA
